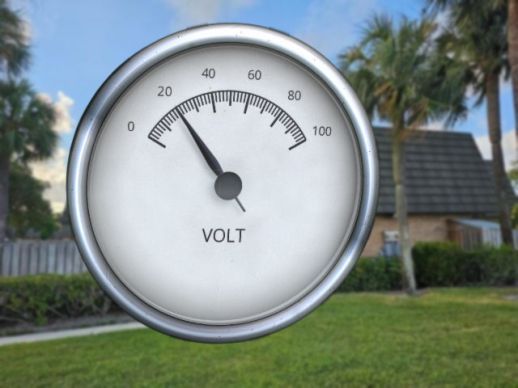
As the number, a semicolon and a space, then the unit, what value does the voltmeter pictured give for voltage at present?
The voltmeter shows 20; V
